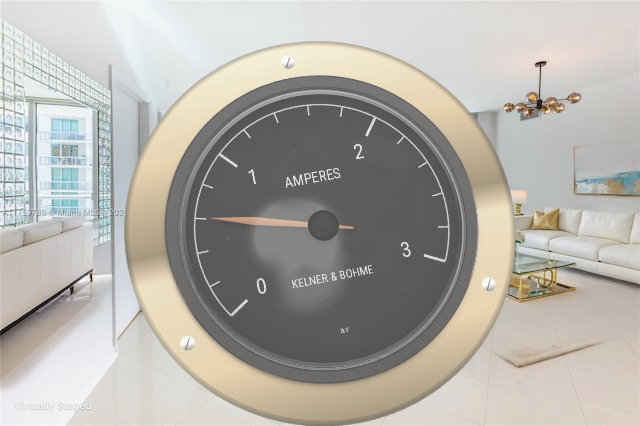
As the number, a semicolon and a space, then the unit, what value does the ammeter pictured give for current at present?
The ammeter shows 0.6; A
